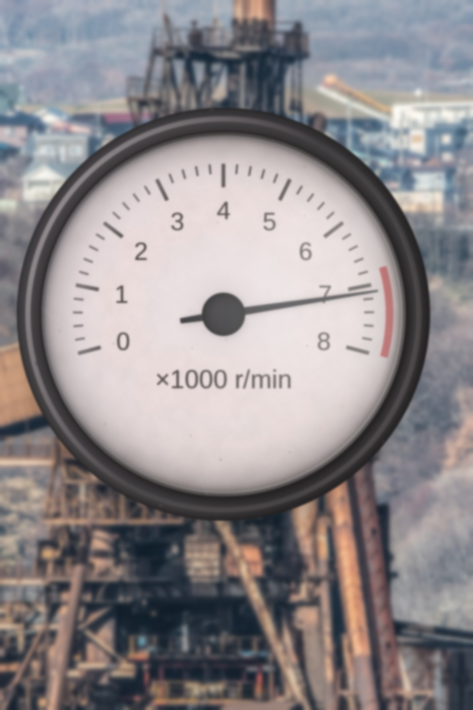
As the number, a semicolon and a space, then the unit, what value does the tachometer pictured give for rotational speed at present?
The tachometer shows 7100; rpm
